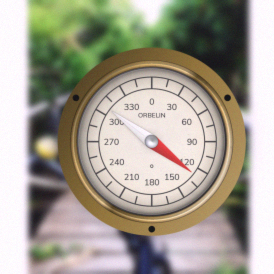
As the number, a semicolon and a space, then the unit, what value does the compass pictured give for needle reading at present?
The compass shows 127.5; °
